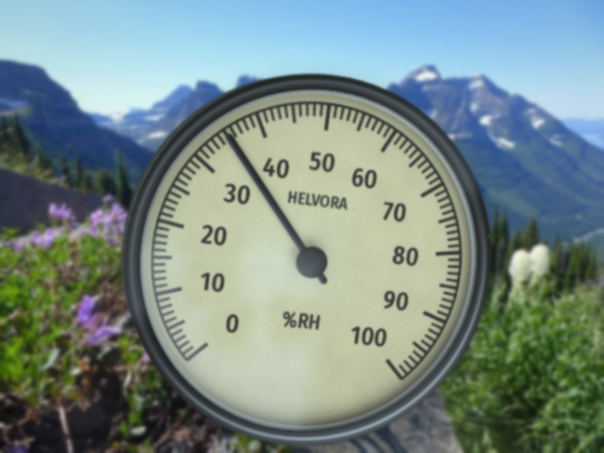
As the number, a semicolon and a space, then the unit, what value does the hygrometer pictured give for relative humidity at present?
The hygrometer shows 35; %
